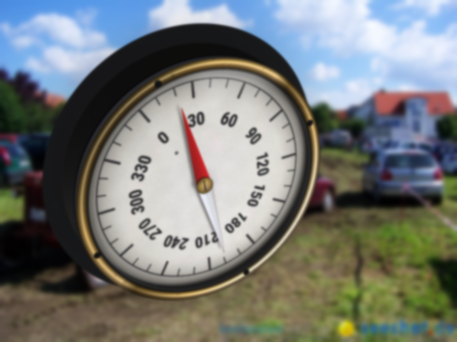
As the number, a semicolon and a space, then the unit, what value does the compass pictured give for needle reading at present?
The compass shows 20; °
